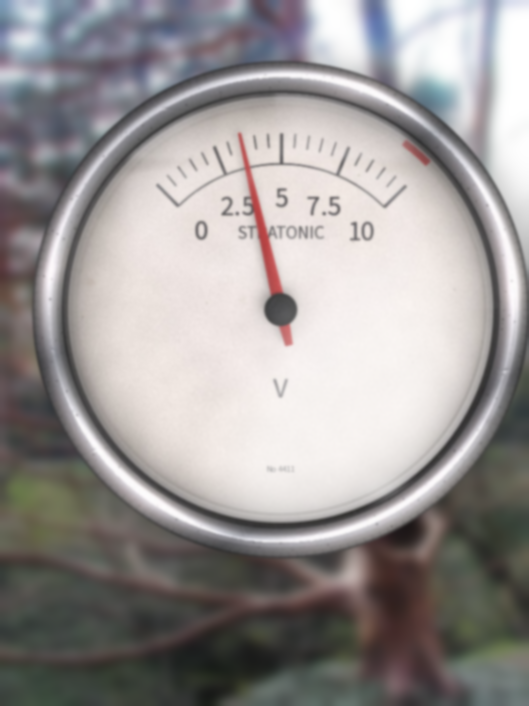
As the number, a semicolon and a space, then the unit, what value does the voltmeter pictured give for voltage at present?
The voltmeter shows 3.5; V
